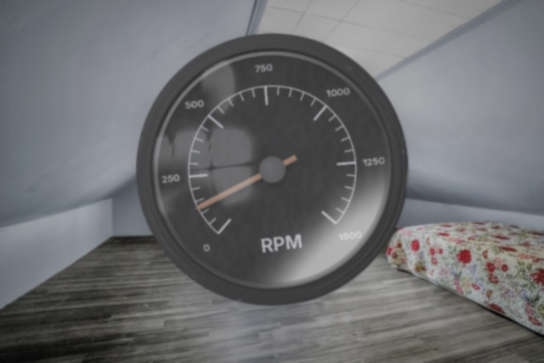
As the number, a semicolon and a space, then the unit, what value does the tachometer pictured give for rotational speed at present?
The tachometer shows 125; rpm
